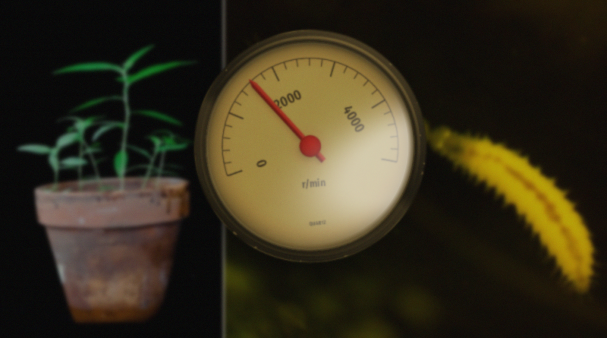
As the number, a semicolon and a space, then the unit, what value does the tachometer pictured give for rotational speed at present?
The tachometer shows 1600; rpm
